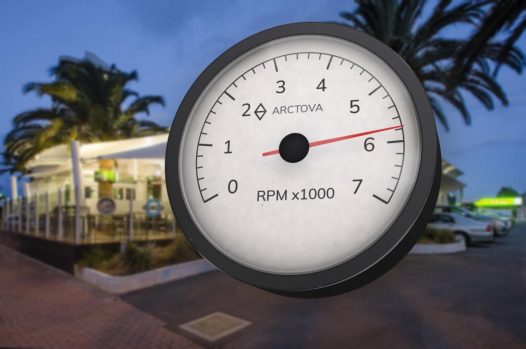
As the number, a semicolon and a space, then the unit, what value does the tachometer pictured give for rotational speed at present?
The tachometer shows 5800; rpm
